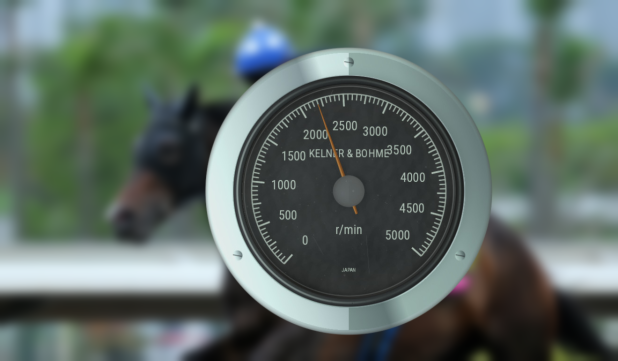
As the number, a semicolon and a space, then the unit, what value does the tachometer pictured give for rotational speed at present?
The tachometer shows 2200; rpm
